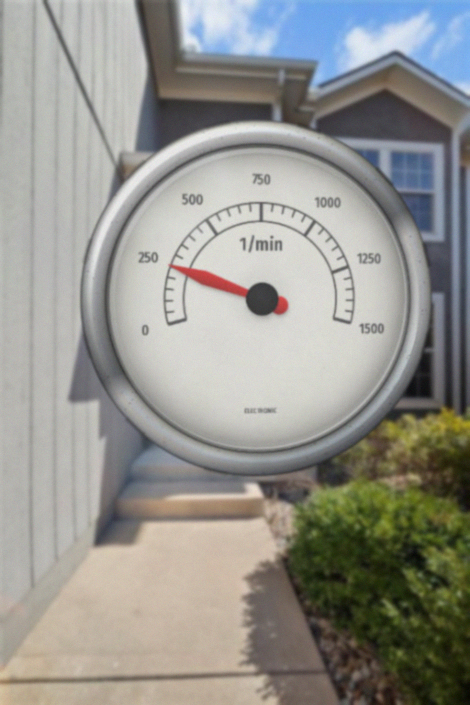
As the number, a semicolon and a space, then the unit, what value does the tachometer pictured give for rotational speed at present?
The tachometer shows 250; rpm
